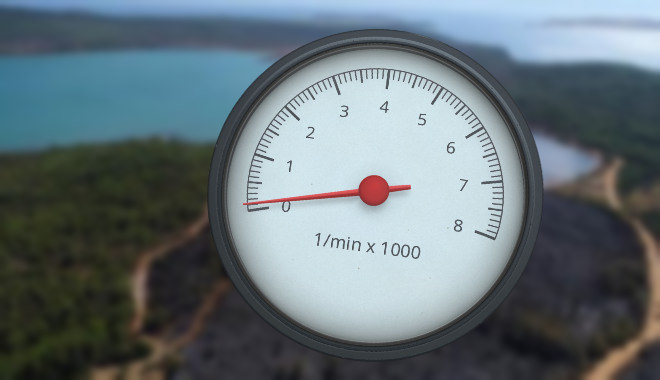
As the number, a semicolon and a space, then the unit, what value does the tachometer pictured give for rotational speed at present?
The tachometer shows 100; rpm
